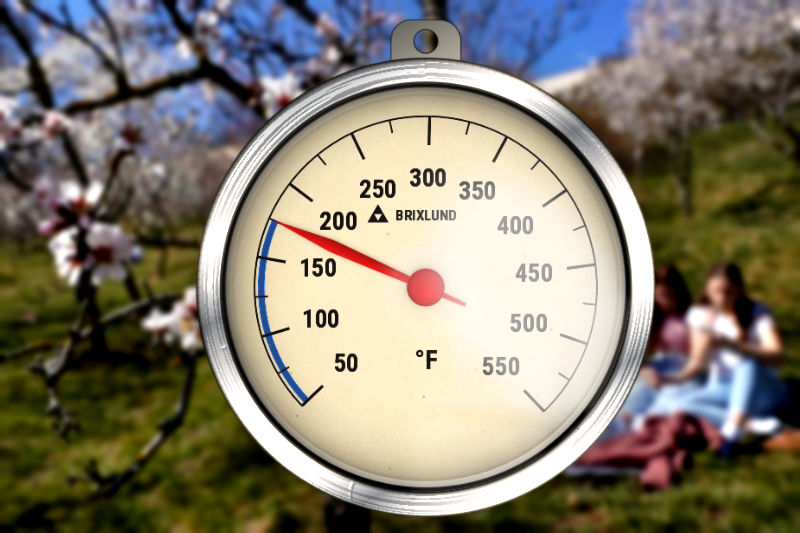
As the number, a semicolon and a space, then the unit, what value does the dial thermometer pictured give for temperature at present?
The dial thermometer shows 175; °F
